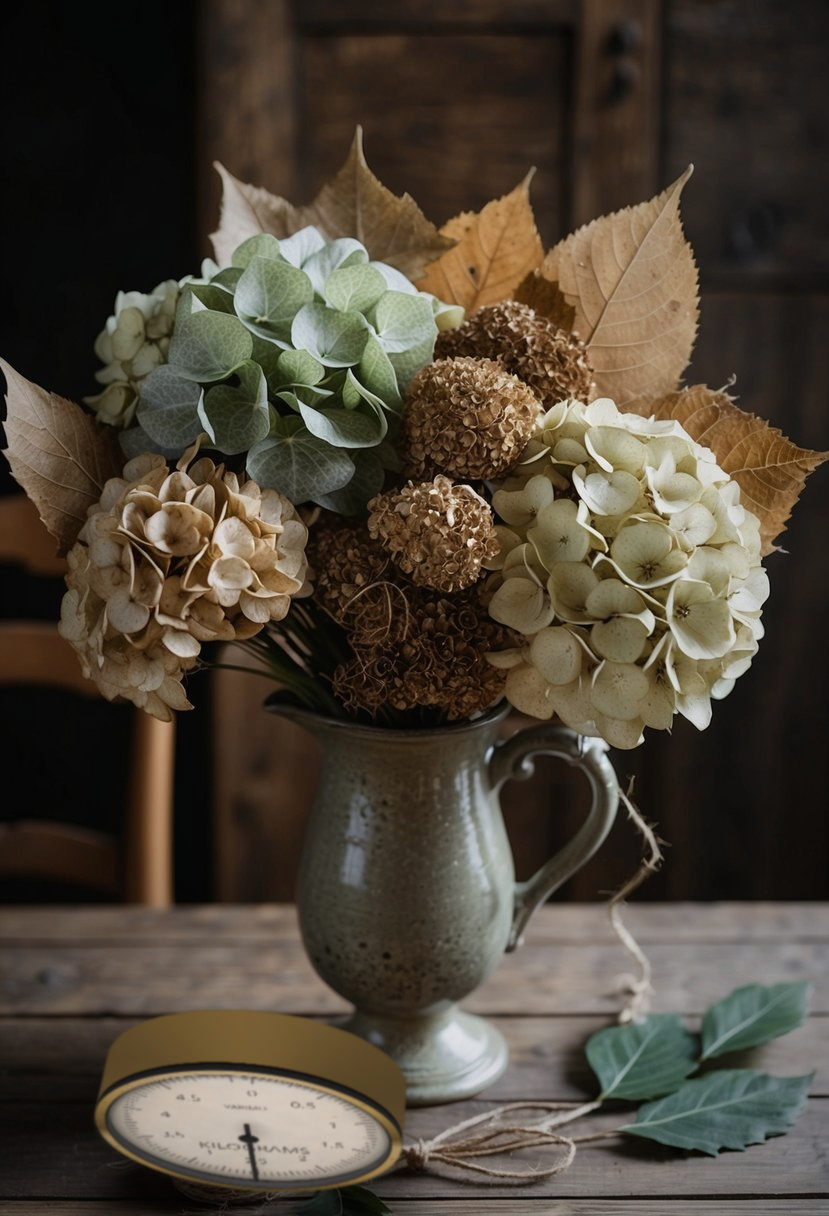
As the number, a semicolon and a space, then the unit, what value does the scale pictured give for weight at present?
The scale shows 2.5; kg
